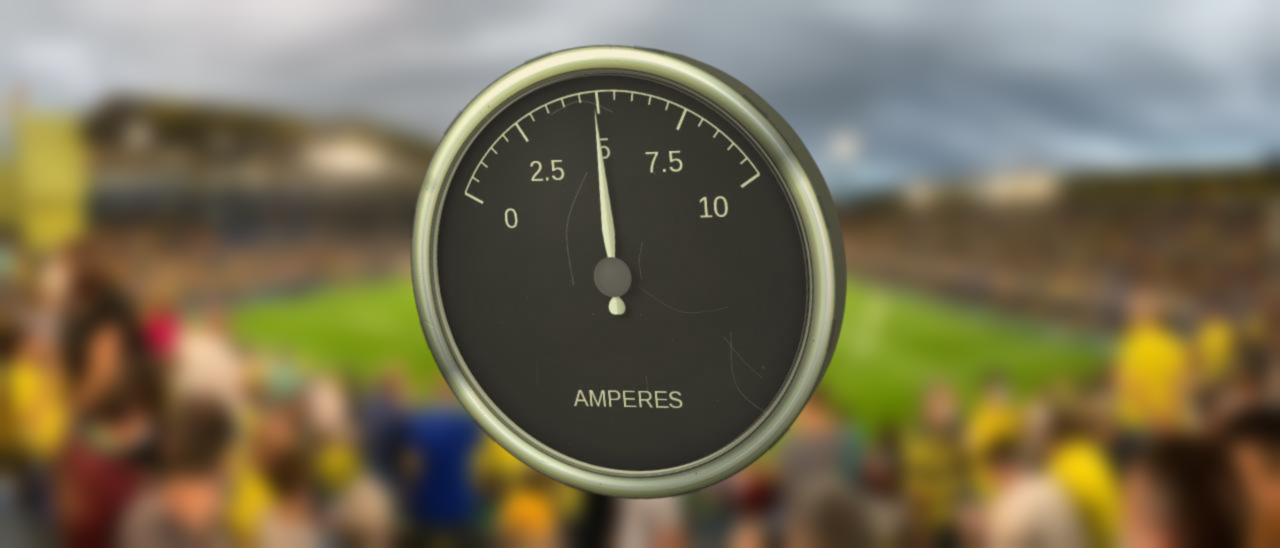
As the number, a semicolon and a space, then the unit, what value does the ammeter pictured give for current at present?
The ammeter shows 5; A
